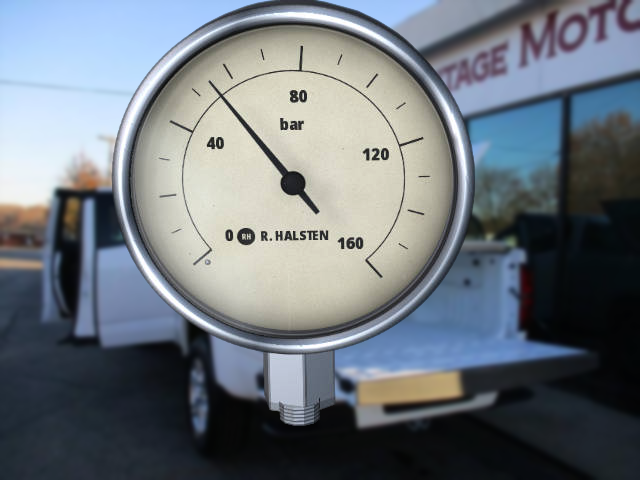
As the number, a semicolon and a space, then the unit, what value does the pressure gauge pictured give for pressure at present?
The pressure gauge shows 55; bar
